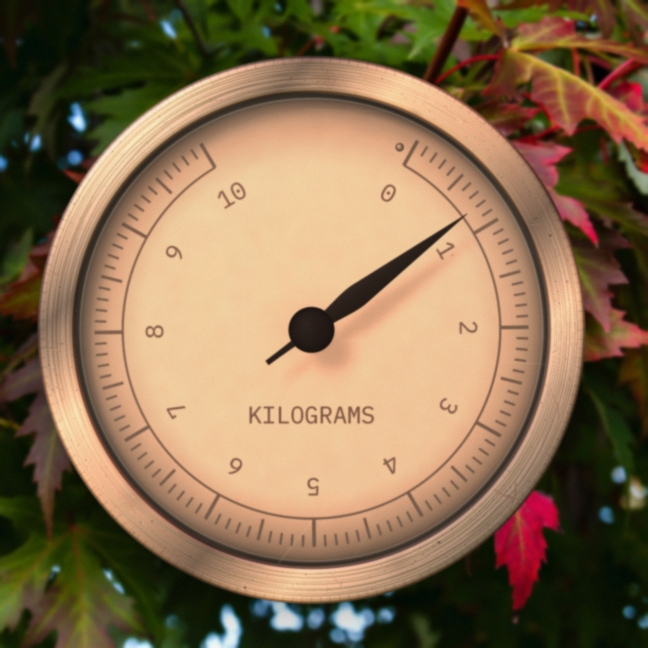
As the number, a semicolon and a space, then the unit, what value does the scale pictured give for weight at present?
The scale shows 0.8; kg
